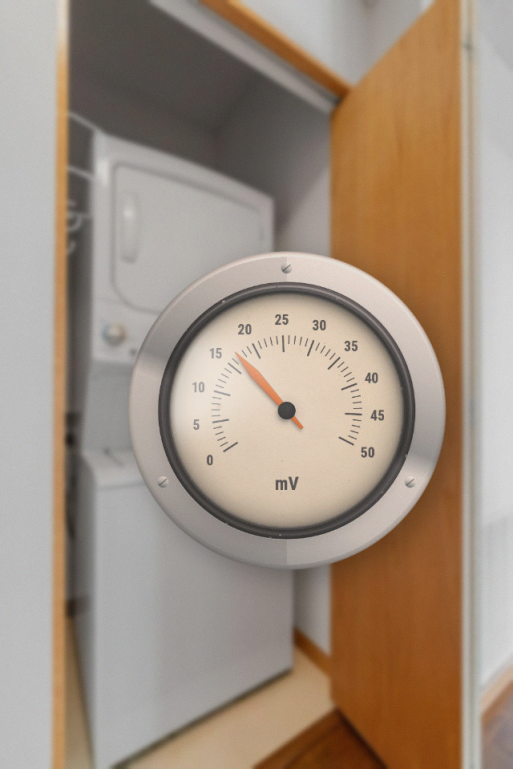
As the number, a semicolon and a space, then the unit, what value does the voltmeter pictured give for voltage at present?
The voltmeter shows 17; mV
